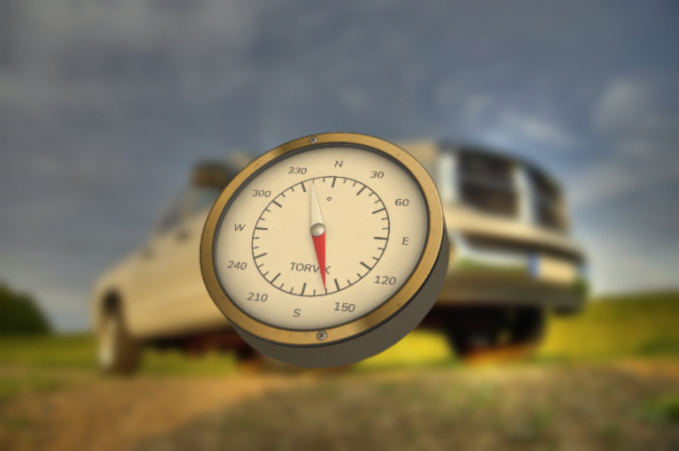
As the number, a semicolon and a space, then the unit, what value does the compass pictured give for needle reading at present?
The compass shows 160; °
